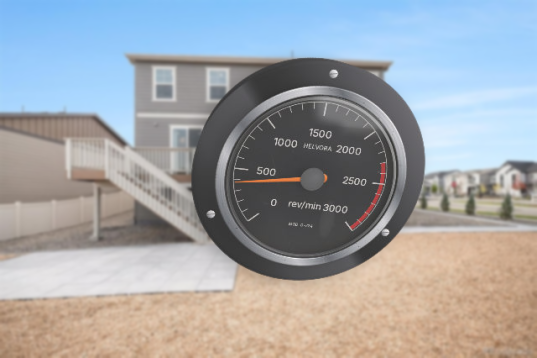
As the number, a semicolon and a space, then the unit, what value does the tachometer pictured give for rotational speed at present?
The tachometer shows 400; rpm
